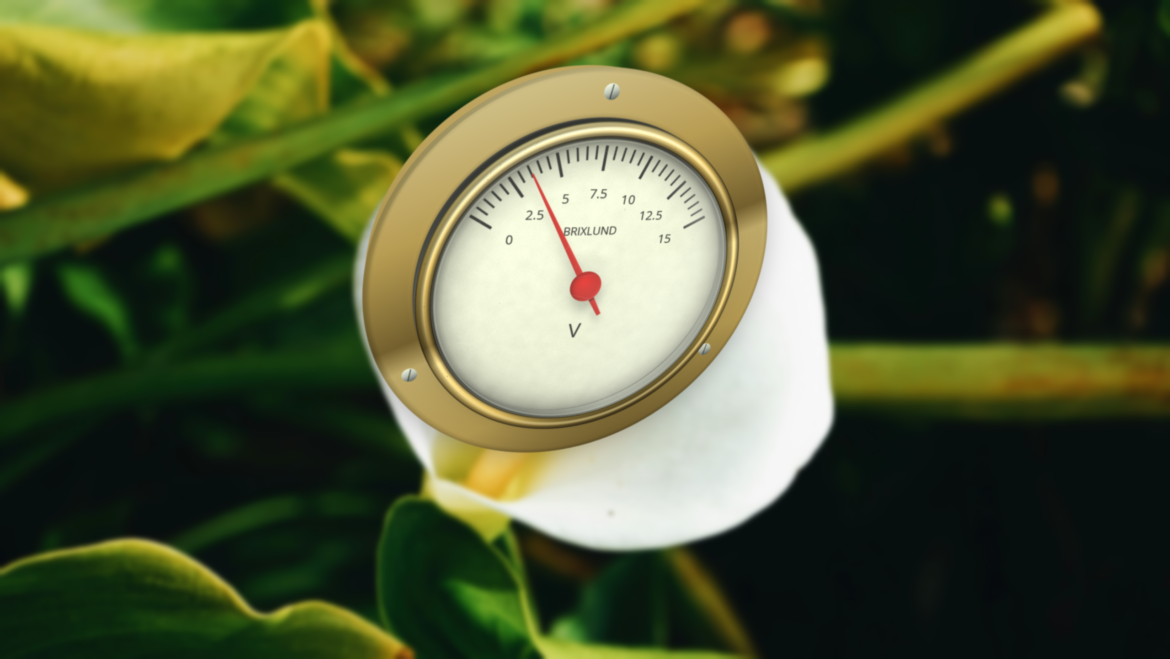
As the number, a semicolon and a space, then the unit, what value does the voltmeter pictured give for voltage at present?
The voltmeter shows 3.5; V
